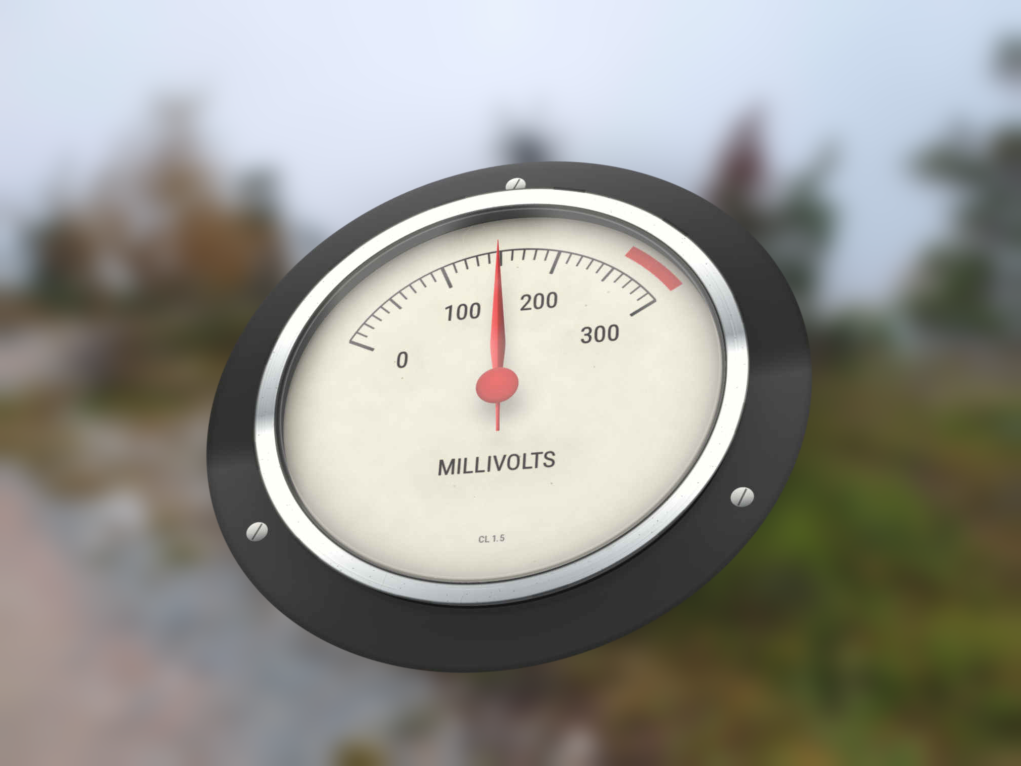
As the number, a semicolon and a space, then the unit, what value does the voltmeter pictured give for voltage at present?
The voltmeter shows 150; mV
